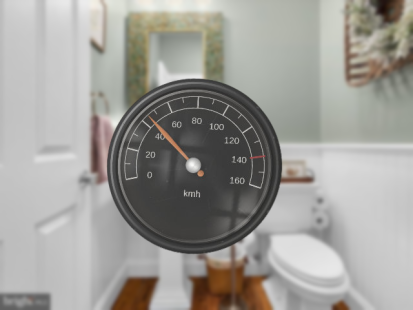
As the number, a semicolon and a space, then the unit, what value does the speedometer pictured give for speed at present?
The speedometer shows 45; km/h
